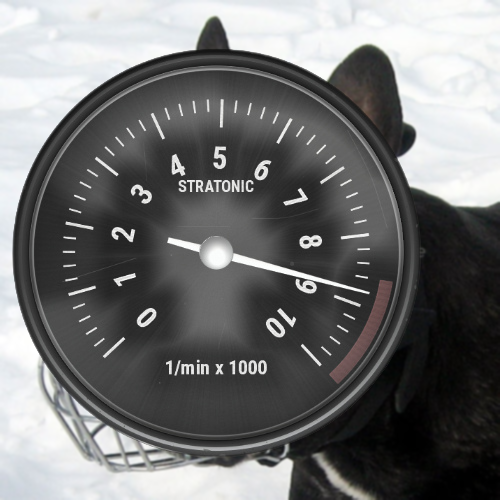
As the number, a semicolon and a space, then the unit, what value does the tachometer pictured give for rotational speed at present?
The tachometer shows 8800; rpm
